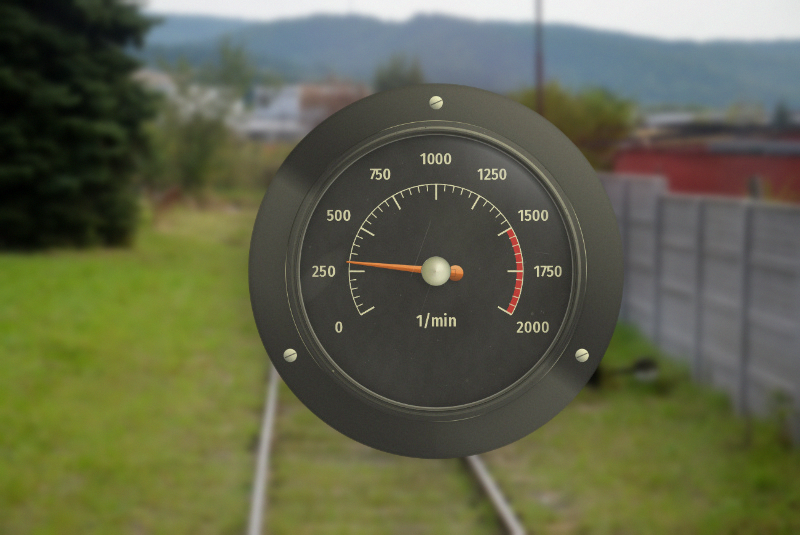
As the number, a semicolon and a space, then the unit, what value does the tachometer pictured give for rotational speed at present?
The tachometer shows 300; rpm
